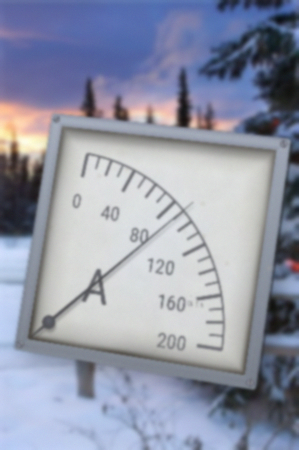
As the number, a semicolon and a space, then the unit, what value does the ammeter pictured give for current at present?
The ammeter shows 90; A
